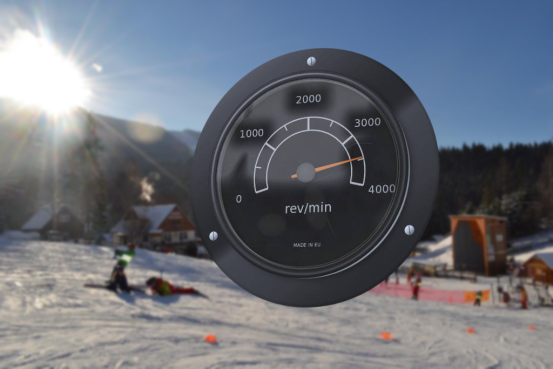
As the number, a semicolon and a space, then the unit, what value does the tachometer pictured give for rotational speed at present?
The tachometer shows 3500; rpm
